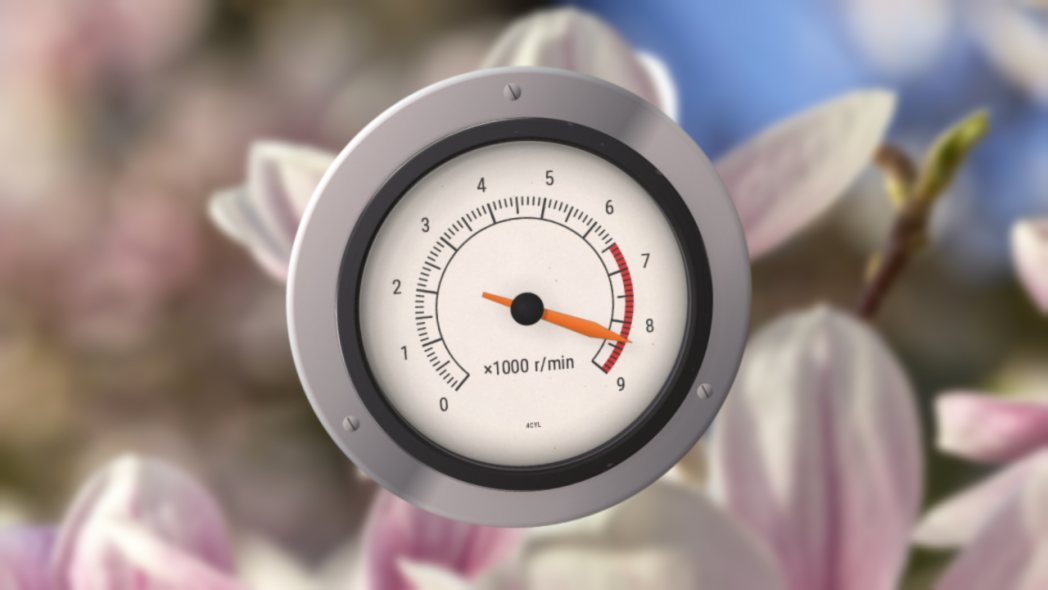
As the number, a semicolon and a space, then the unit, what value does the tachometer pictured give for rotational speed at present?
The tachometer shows 8300; rpm
